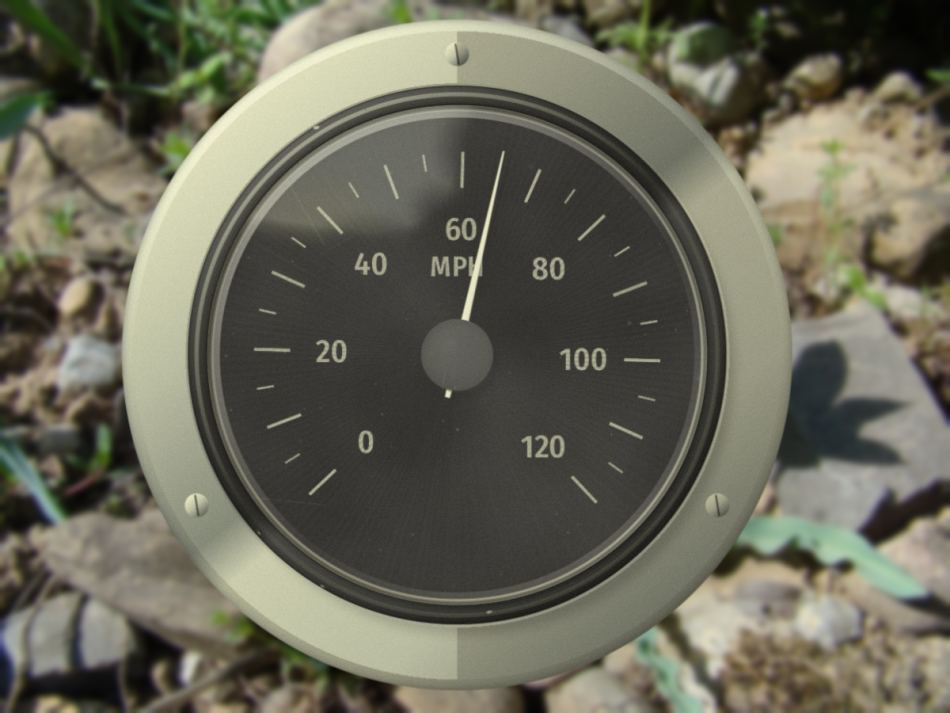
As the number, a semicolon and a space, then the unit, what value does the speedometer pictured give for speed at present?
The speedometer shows 65; mph
